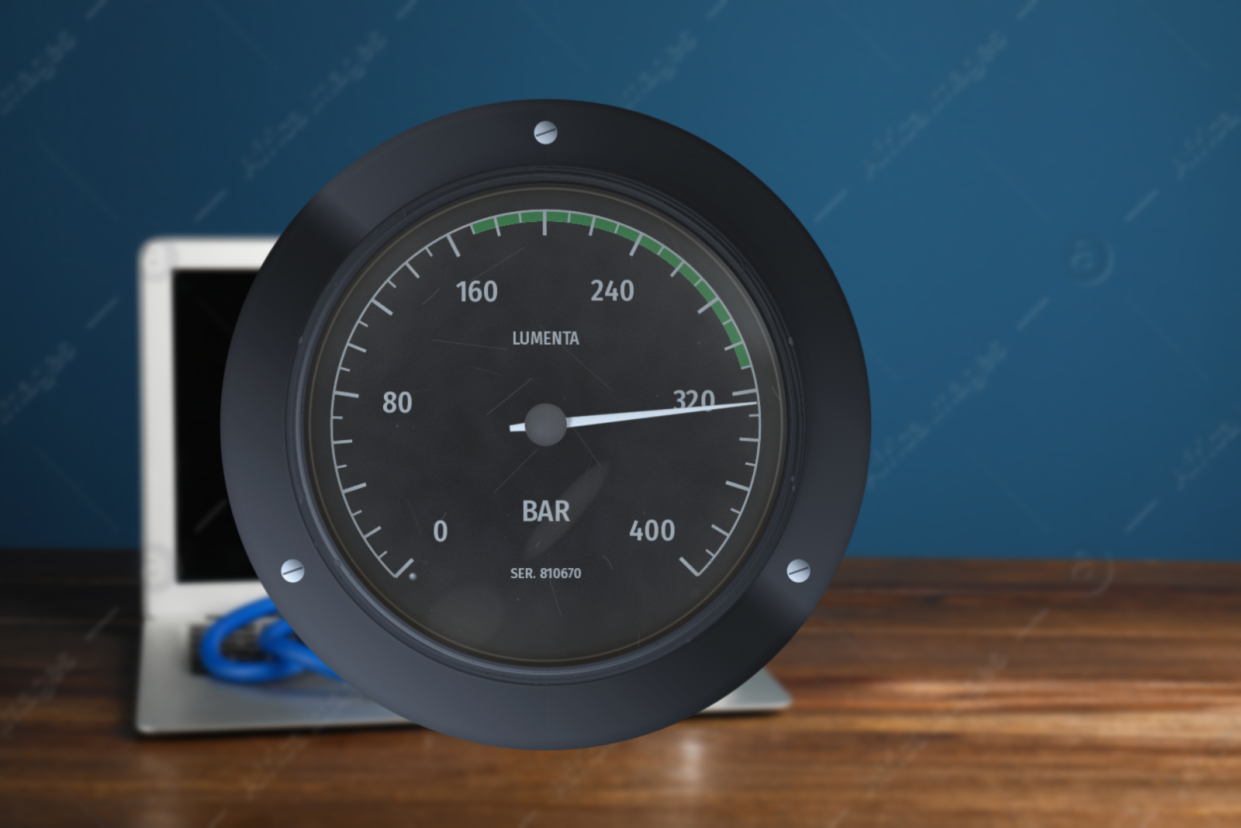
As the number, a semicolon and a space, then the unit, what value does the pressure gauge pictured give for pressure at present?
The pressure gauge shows 325; bar
